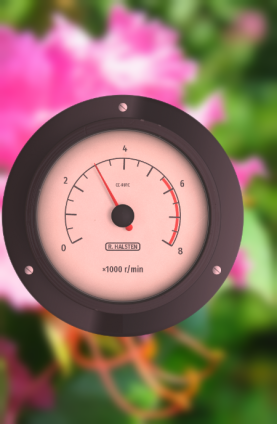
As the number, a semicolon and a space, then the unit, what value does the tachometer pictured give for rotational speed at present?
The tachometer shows 3000; rpm
